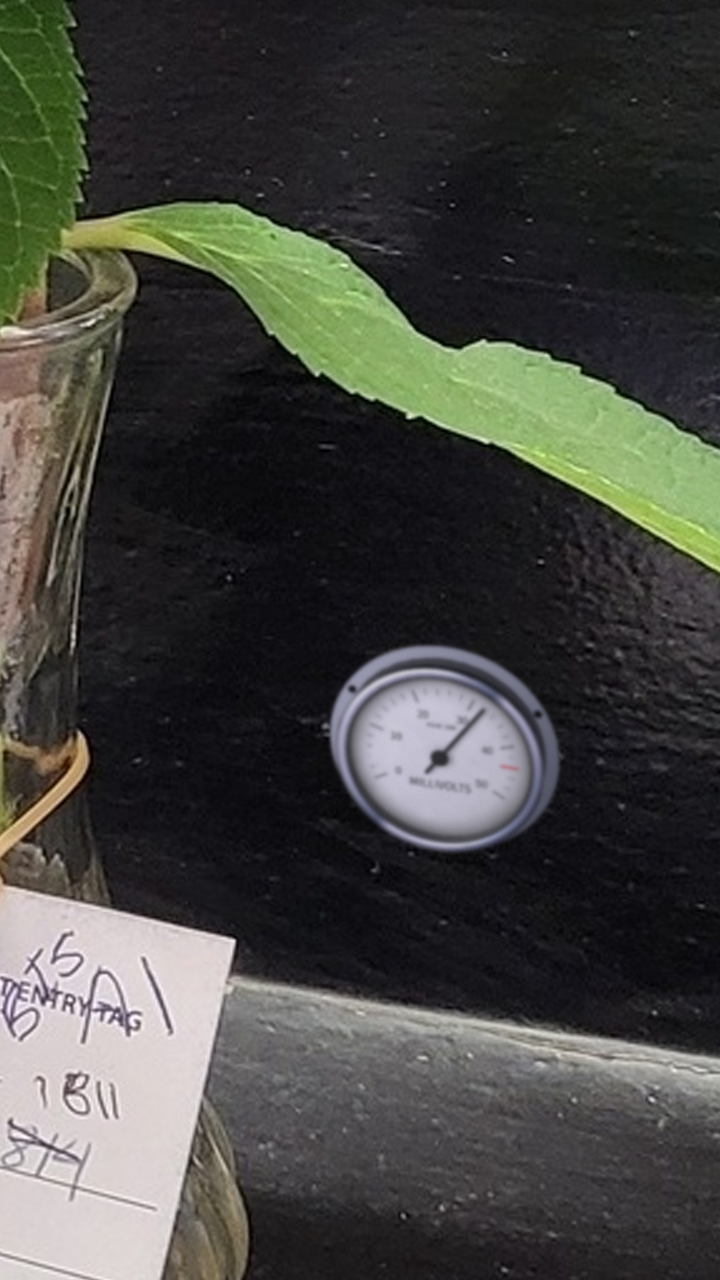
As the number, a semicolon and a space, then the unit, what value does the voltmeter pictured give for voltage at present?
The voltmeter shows 32; mV
